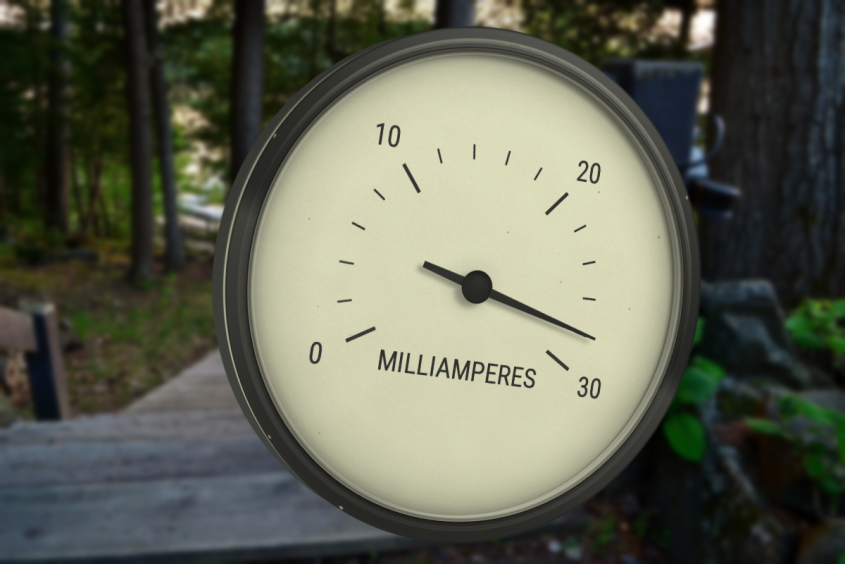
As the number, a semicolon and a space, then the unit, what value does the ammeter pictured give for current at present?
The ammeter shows 28; mA
